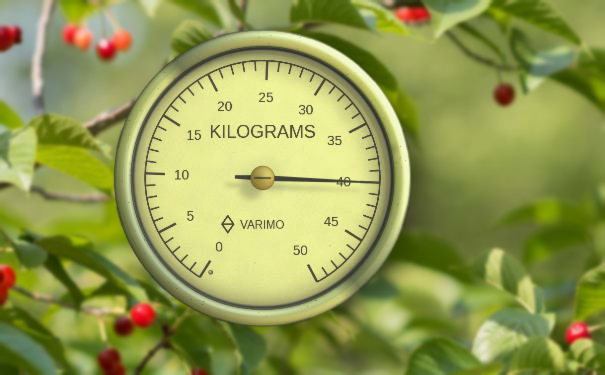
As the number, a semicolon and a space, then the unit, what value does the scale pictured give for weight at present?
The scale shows 40; kg
